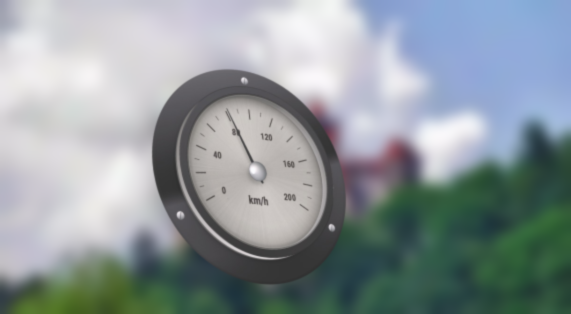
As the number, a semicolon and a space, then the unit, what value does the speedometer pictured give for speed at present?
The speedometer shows 80; km/h
